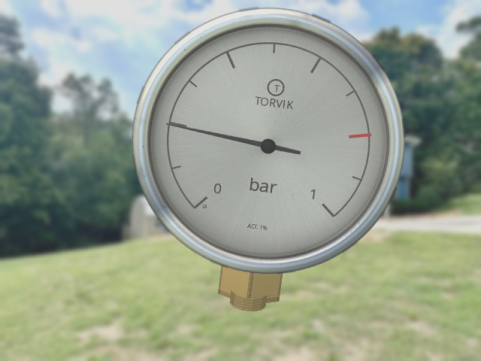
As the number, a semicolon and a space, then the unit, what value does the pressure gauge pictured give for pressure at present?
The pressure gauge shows 0.2; bar
